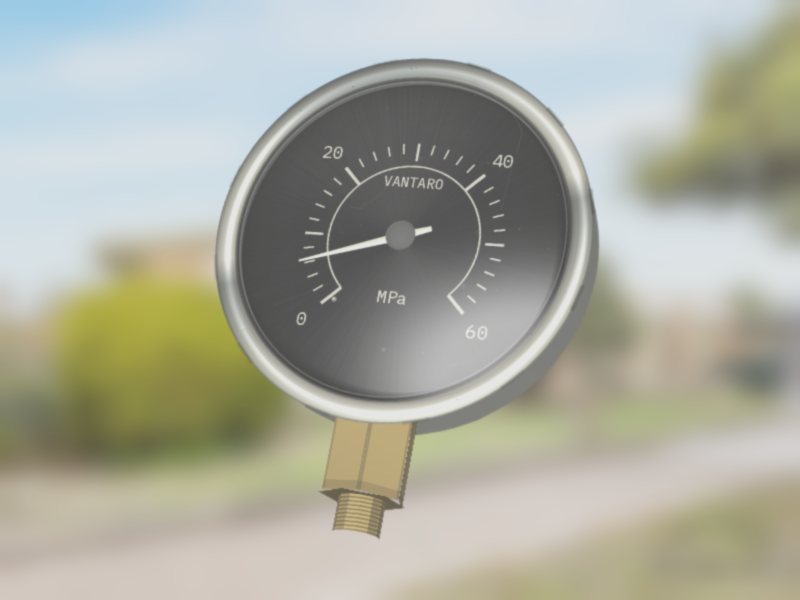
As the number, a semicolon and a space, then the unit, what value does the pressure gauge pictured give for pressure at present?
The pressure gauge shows 6; MPa
